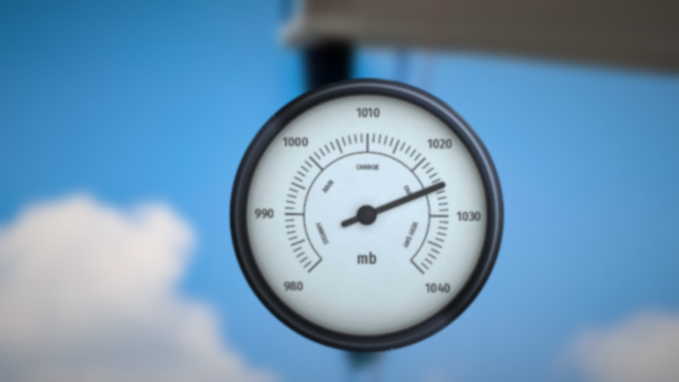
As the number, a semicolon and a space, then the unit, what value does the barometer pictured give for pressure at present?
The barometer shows 1025; mbar
